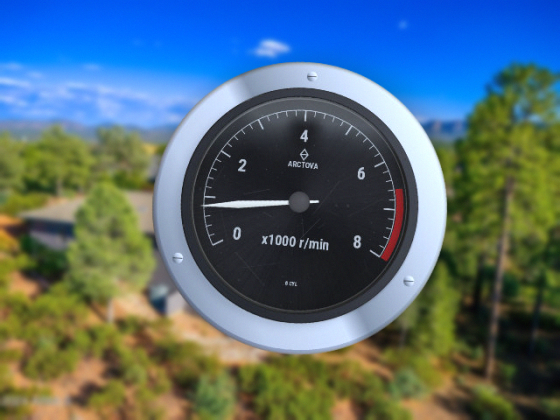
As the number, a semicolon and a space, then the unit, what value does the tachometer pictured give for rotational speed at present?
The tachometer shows 800; rpm
